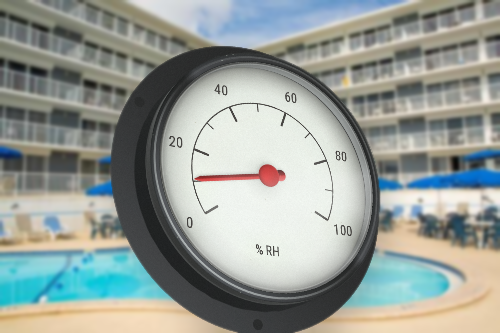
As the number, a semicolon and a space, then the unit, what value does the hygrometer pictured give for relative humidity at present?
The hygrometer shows 10; %
